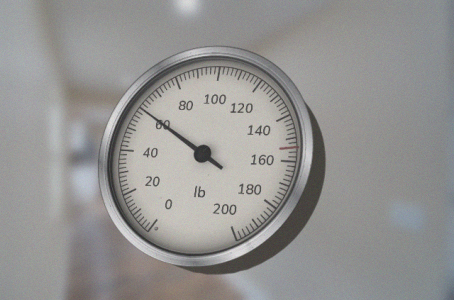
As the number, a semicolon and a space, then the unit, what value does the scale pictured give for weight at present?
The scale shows 60; lb
